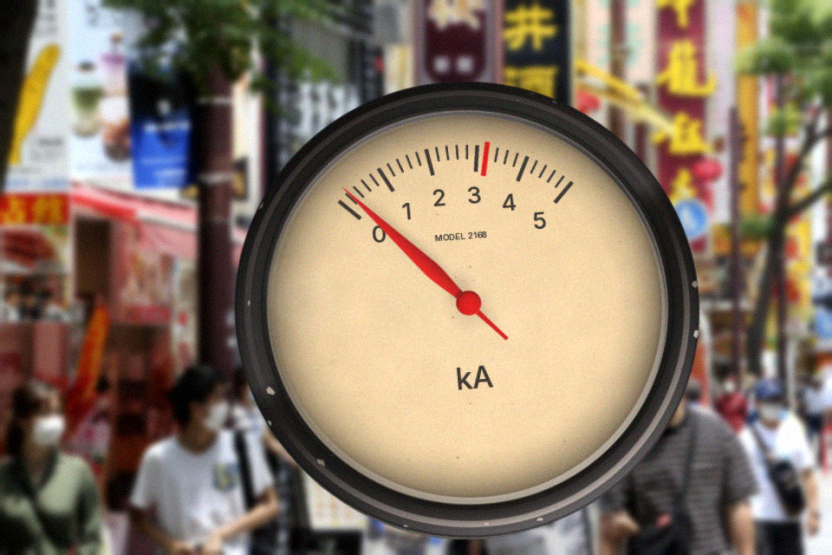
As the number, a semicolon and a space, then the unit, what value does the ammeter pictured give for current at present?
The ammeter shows 0.2; kA
